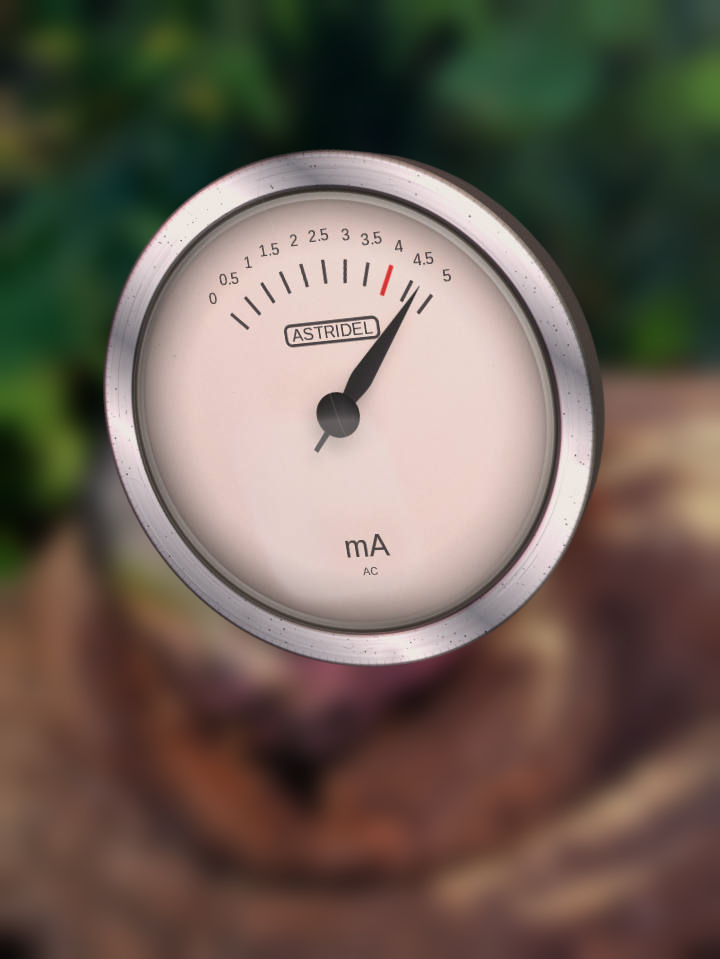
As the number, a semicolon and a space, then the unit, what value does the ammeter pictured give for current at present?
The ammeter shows 4.75; mA
